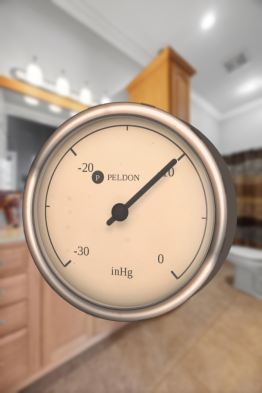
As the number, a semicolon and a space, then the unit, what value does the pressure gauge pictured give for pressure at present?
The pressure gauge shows -10; inHg
